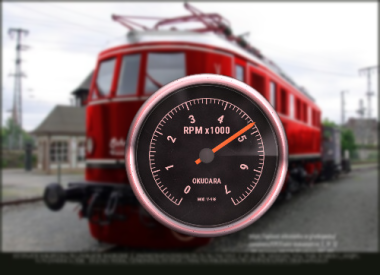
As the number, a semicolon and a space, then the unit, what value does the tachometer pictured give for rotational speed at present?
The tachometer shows 4800; rpm
